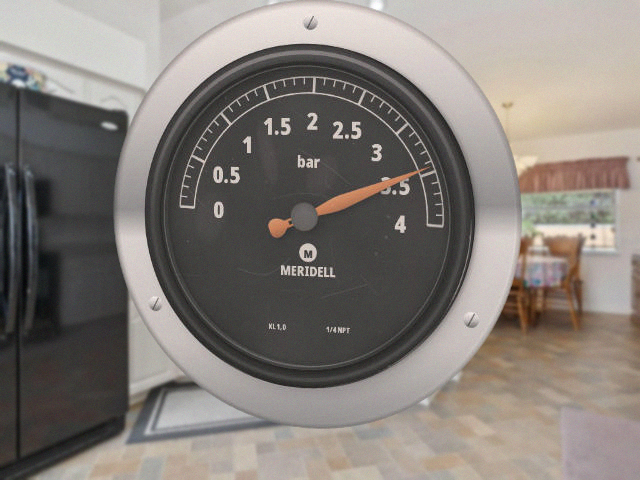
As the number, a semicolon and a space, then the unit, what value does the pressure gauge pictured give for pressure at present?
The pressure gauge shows 3.45; bar
